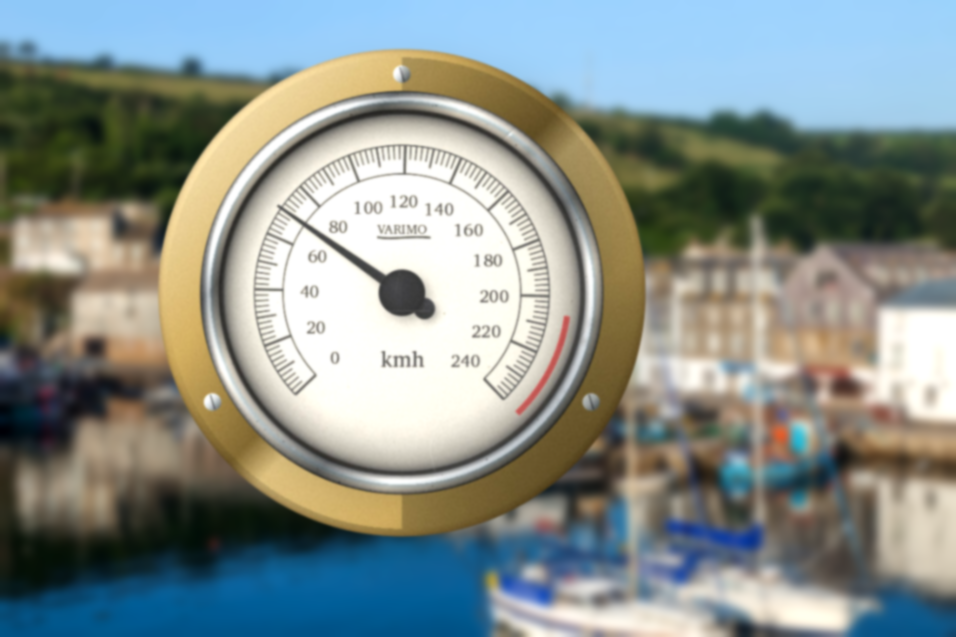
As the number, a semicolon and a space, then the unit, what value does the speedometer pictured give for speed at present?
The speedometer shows 70; km/h
